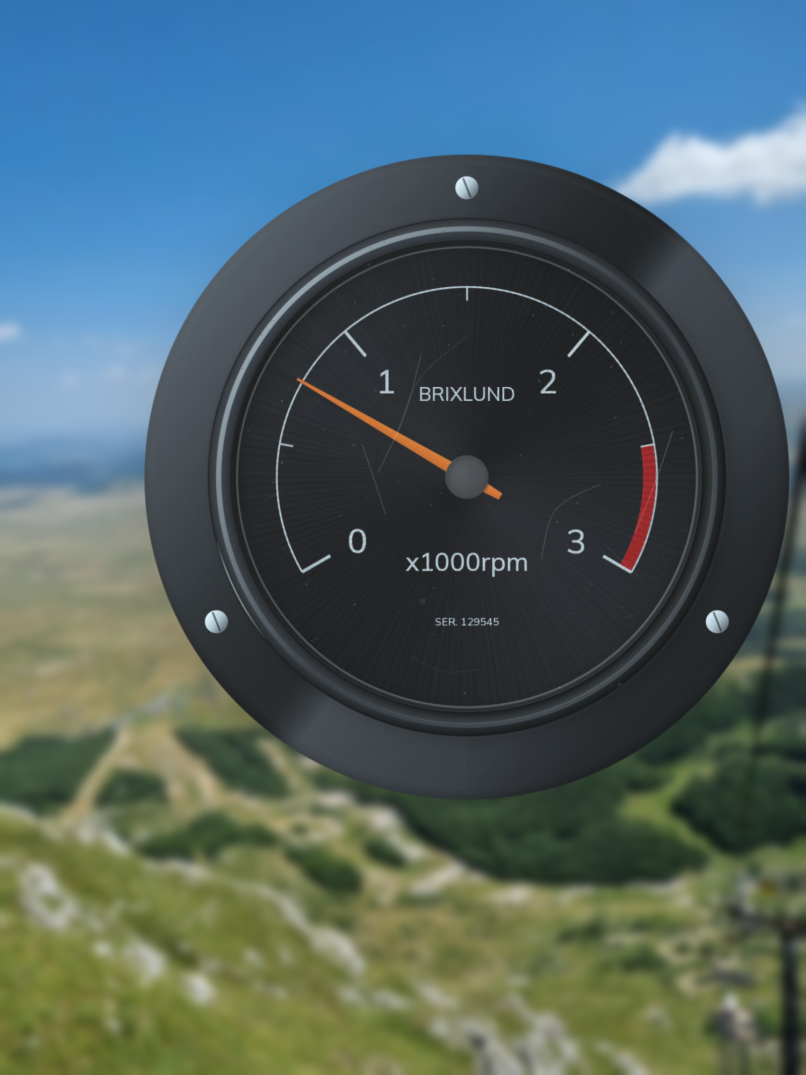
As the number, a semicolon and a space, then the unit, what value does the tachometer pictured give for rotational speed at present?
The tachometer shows 750; rpm
